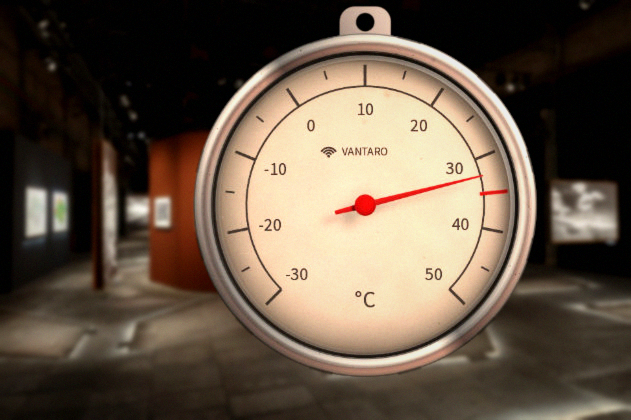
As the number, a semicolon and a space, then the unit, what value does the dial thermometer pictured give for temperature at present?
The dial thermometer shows 32.5; °C
